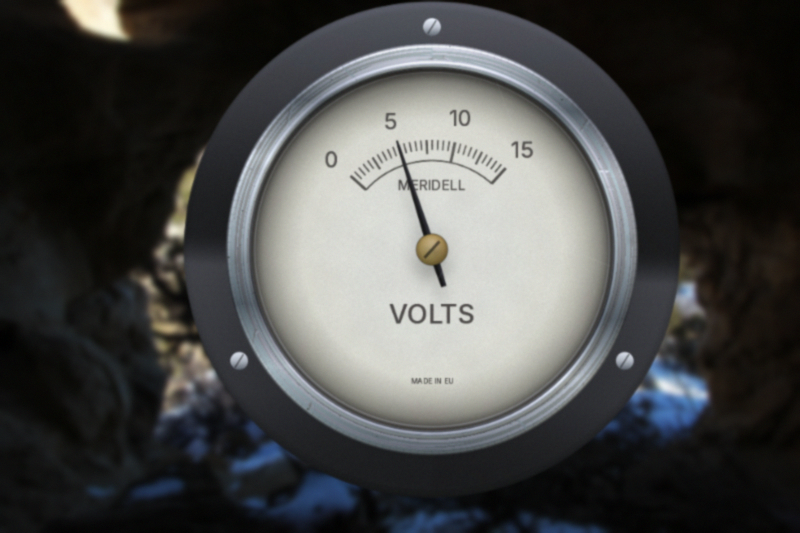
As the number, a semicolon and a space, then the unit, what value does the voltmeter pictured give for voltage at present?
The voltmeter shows 5; V
